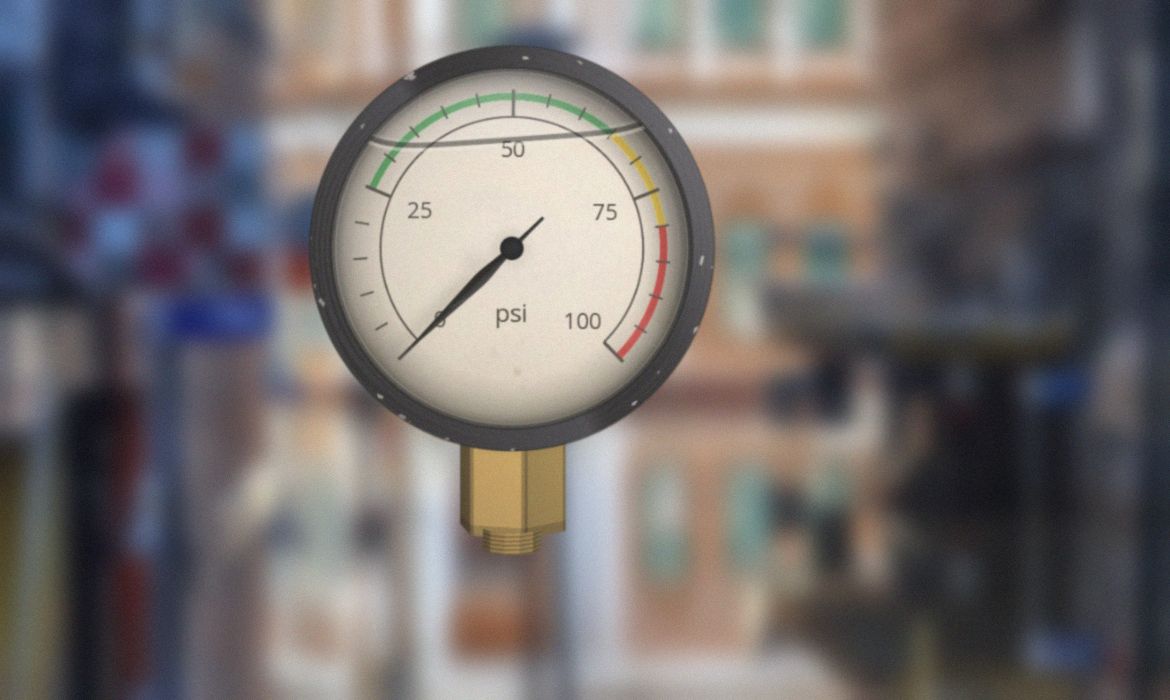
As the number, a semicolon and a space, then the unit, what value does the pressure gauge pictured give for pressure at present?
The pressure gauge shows 0; psi
